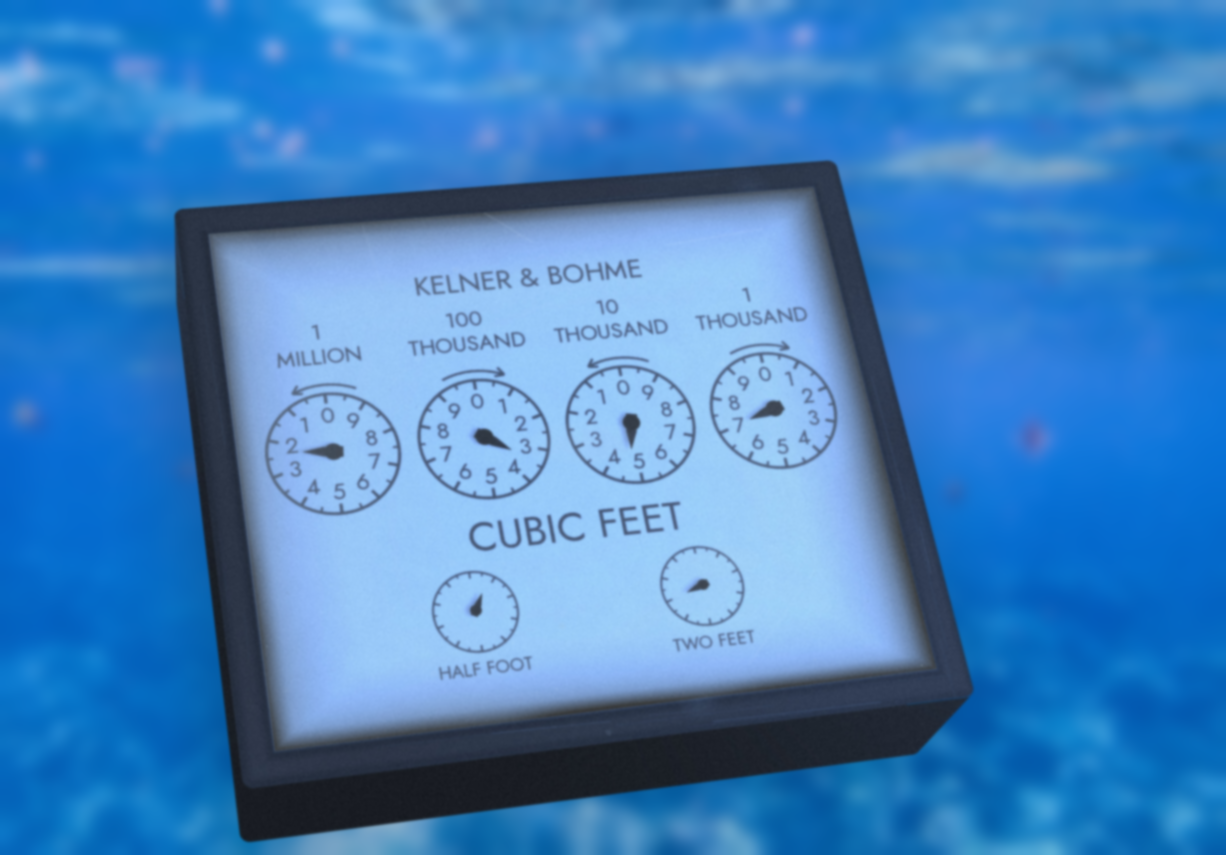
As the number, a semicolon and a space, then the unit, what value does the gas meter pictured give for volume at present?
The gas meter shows 234700; ft³
